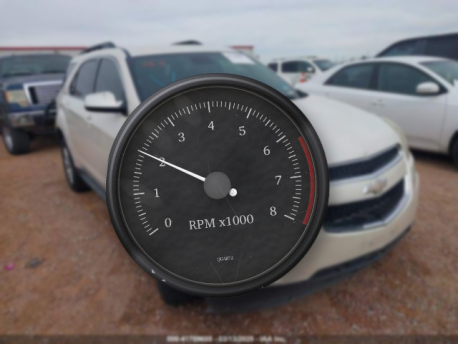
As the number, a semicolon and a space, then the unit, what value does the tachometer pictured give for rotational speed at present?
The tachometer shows 2000; rpm
